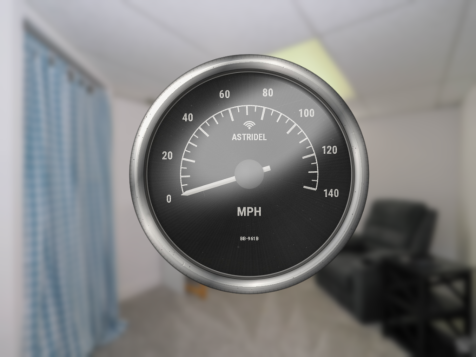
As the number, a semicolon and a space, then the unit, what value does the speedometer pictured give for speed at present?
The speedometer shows 0; mph
